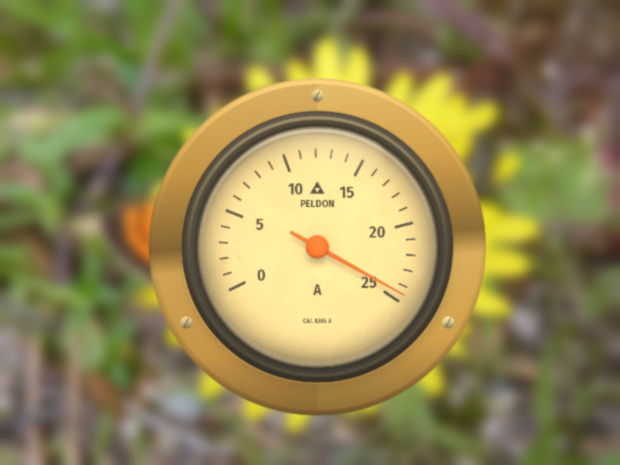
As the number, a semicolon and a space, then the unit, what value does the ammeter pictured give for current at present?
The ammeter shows 24.5; A
